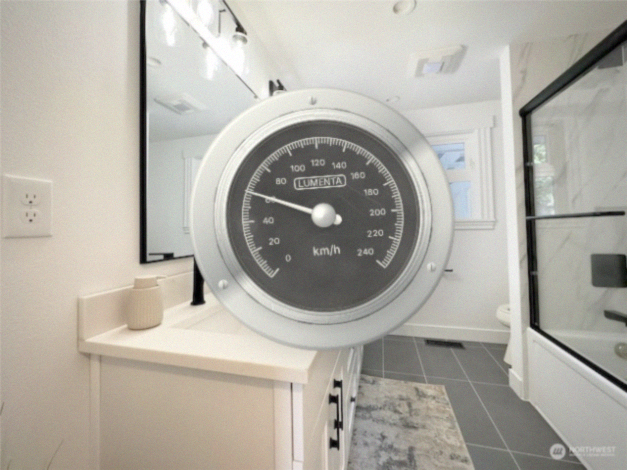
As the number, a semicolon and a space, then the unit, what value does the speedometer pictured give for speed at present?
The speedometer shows 60; km/h
